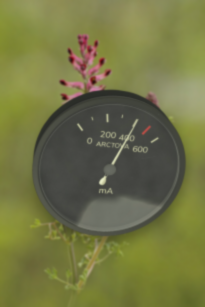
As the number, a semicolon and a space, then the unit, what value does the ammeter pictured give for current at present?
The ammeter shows 400; mA
